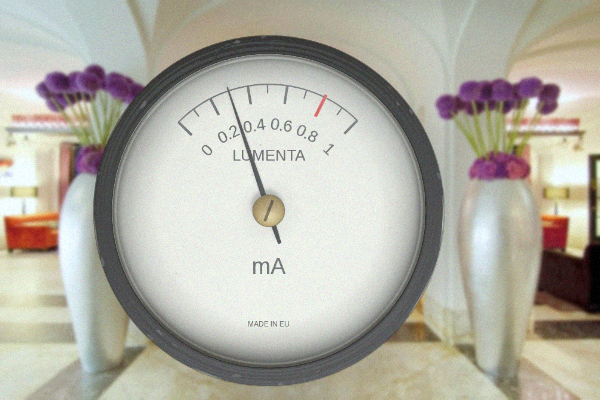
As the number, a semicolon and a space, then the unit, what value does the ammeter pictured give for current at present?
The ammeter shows 0.3; mA
